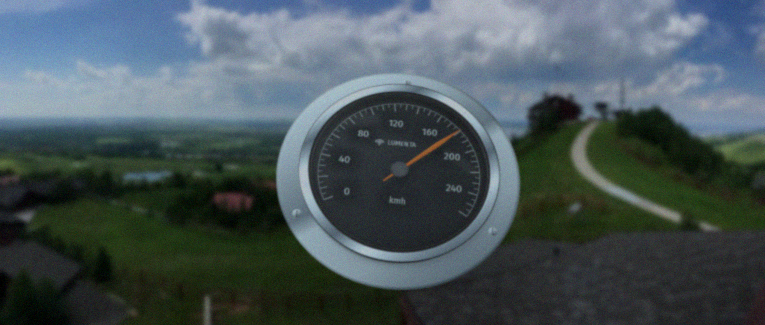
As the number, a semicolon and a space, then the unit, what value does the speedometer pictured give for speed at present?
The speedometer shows 180; km/h
